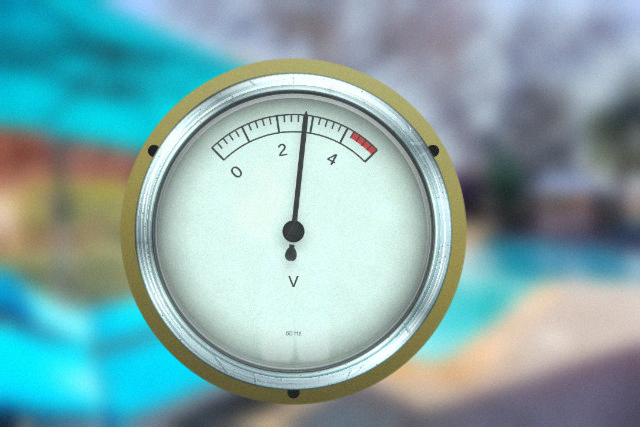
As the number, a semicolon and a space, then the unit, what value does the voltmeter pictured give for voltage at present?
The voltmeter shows 2.8; V
